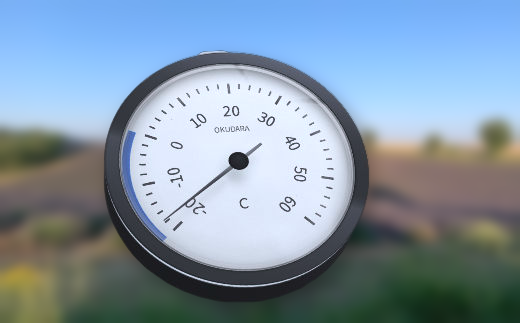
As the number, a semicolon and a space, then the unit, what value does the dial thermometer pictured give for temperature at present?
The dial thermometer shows -18; °C
